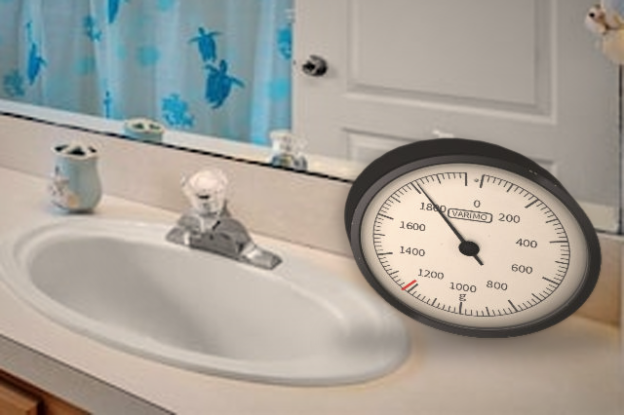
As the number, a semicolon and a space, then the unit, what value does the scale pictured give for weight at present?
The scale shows 1820; g
